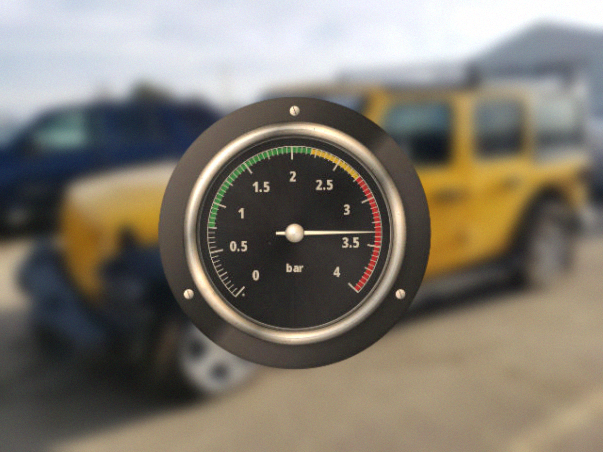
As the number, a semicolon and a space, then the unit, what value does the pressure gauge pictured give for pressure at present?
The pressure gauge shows 3.35; bar
